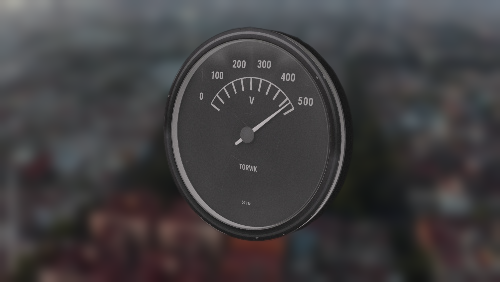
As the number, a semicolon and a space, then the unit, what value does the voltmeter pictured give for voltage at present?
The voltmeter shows 475; V
